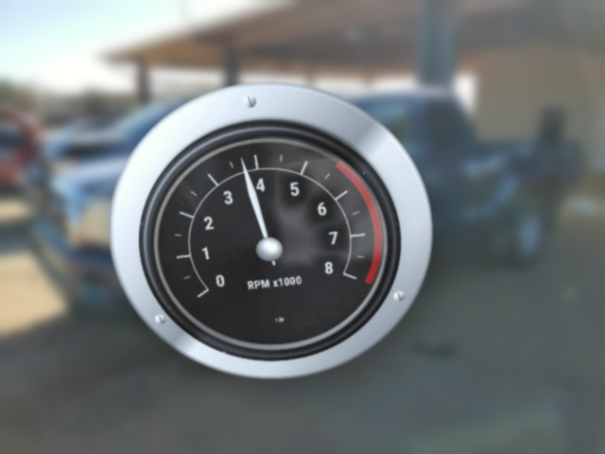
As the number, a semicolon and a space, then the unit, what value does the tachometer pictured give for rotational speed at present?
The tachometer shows 3750; rpm
